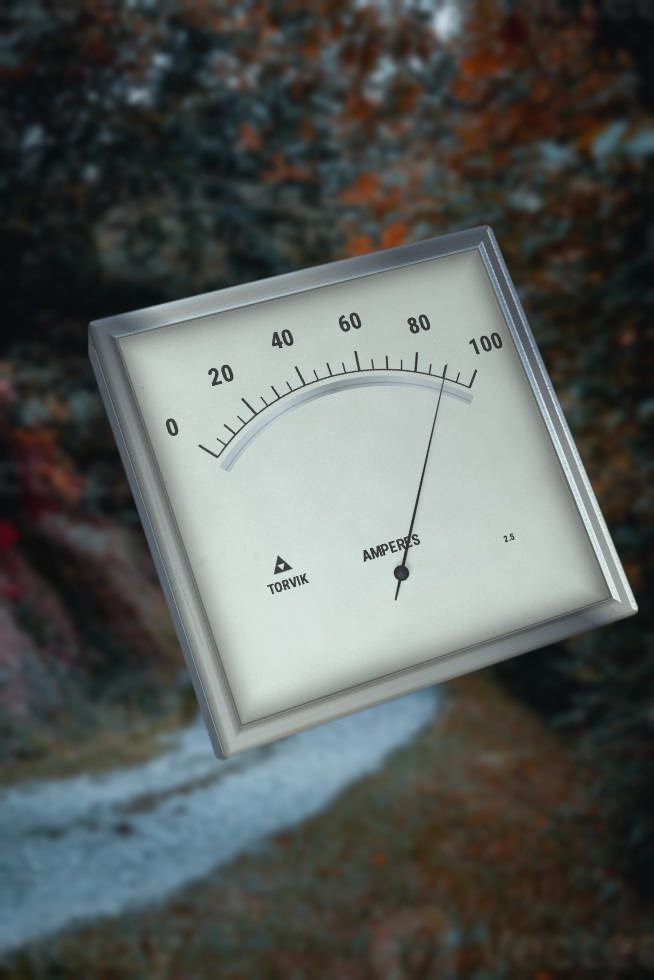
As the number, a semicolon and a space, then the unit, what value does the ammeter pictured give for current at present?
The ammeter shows 90; A
